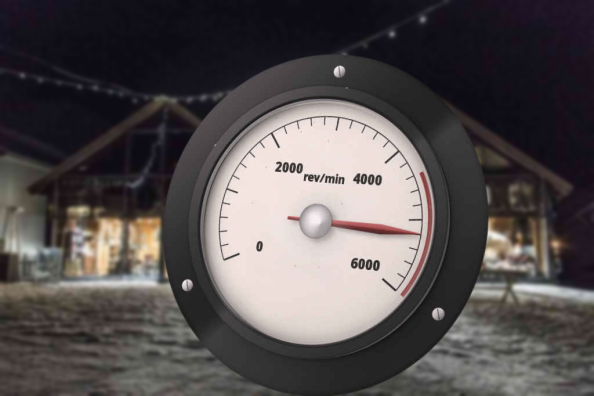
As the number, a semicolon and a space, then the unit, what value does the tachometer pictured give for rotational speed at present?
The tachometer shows 5200; rpm
